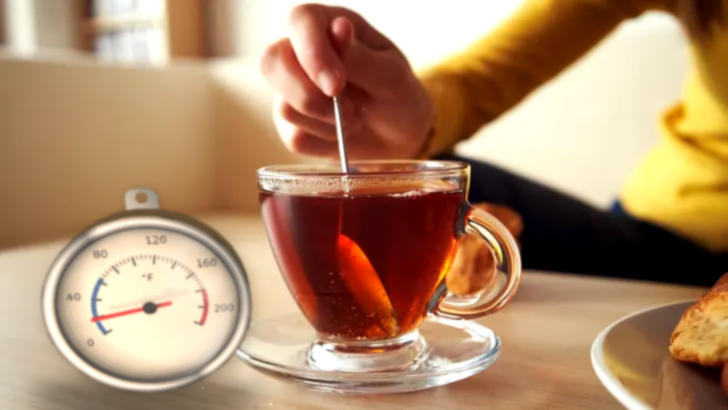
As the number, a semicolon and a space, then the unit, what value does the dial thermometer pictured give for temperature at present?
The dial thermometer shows 20; °F
